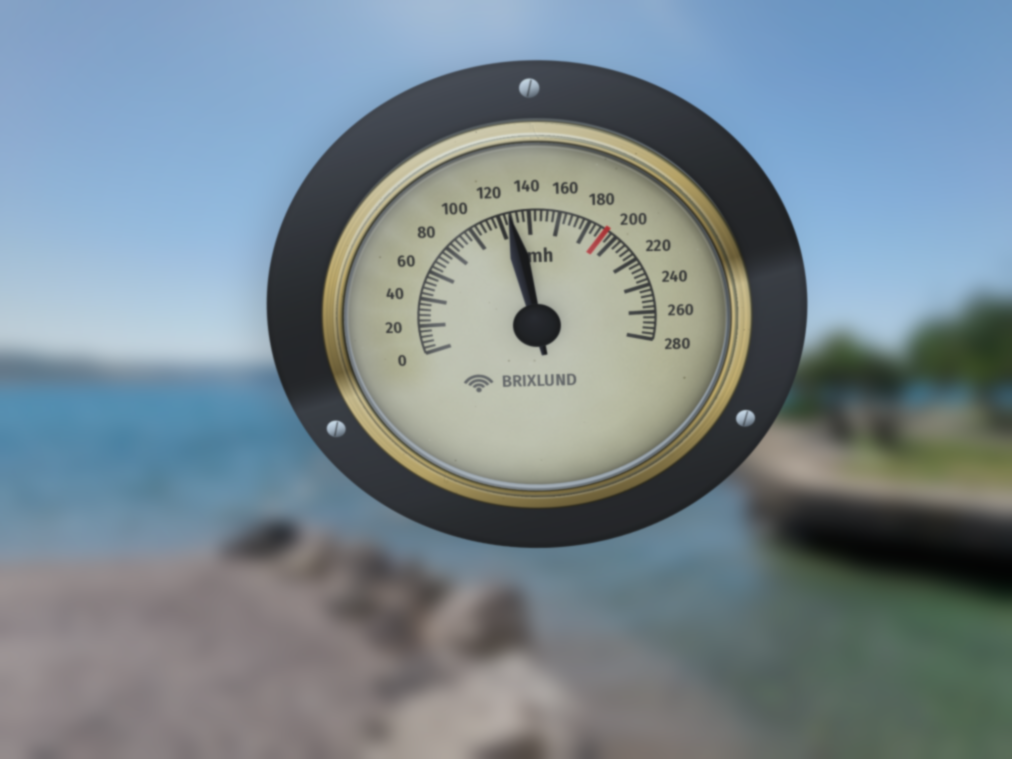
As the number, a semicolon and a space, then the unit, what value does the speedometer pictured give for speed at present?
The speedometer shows 128; km/h
